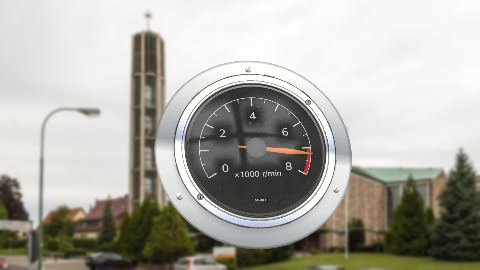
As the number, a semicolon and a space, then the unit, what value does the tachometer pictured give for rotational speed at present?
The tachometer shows 7250; rpm
